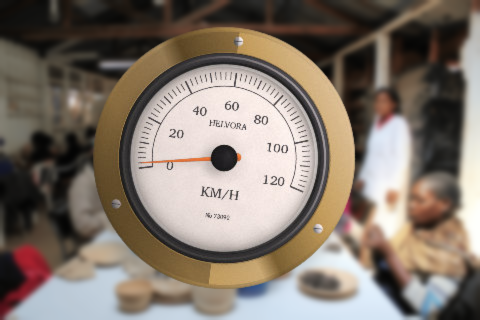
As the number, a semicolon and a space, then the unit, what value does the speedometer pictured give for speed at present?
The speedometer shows 2; km/h
